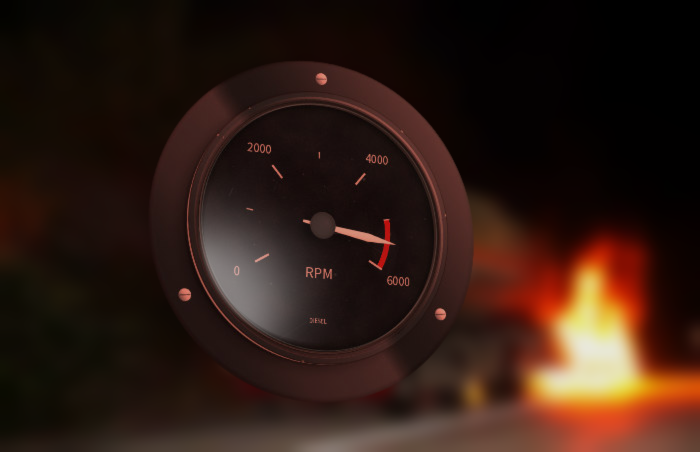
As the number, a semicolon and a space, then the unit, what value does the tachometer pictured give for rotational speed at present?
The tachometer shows 5500; rpm
